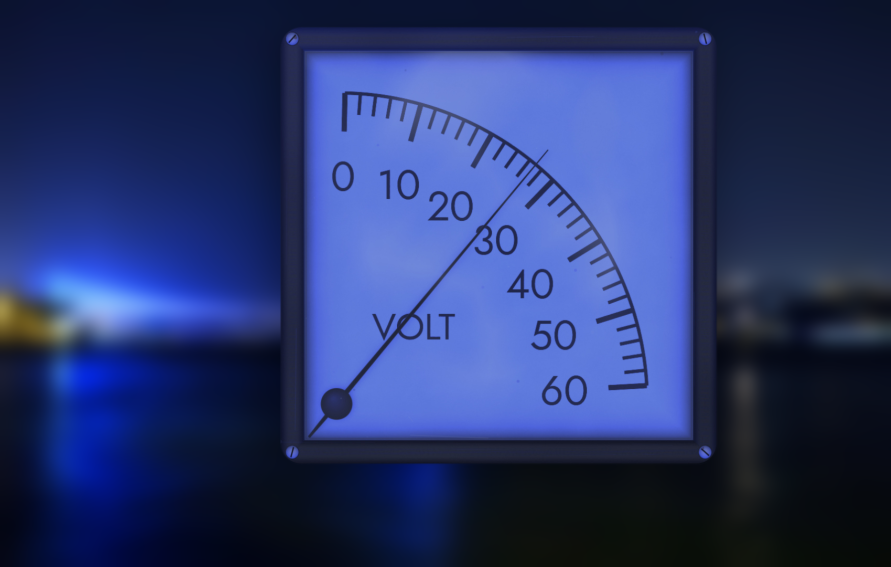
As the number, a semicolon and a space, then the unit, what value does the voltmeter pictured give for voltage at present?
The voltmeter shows 27; V
